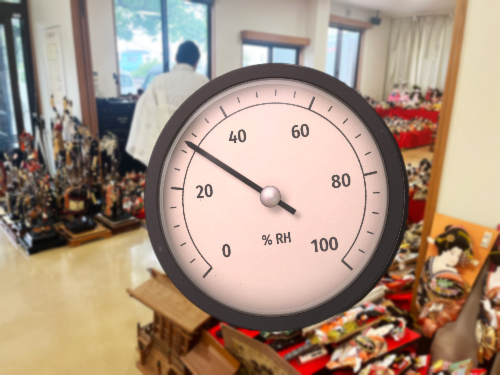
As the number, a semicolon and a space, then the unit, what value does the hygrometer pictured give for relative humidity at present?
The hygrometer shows 30; %
